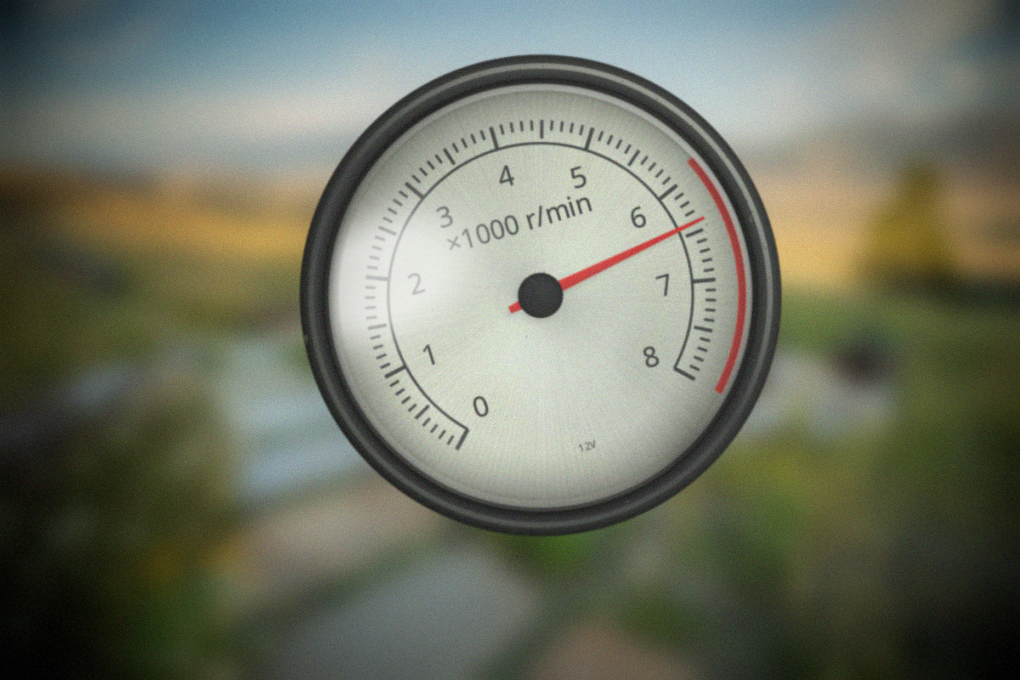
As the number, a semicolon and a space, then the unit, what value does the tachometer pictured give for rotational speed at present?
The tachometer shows 6400; rpm
